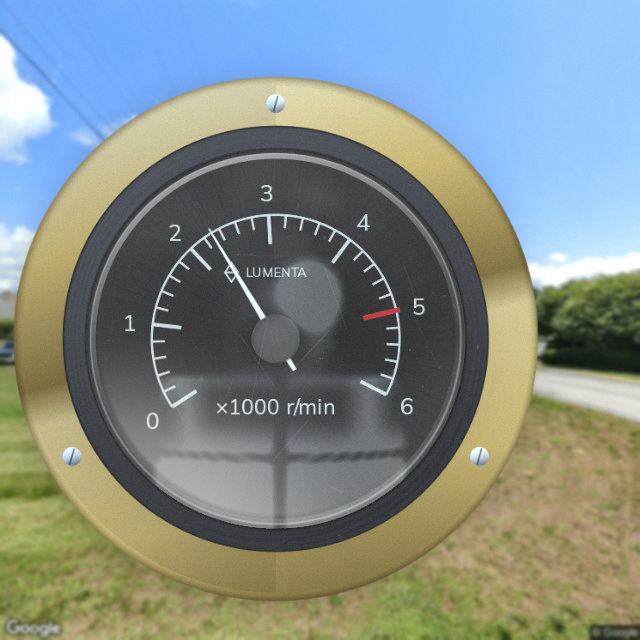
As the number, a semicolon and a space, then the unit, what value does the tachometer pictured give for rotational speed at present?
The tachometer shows 2300; rpm
